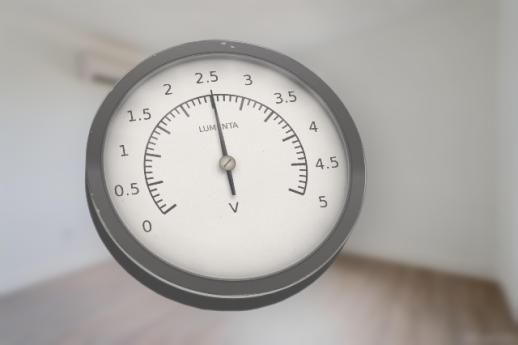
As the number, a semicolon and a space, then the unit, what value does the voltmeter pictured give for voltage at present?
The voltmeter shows 2.5; V
